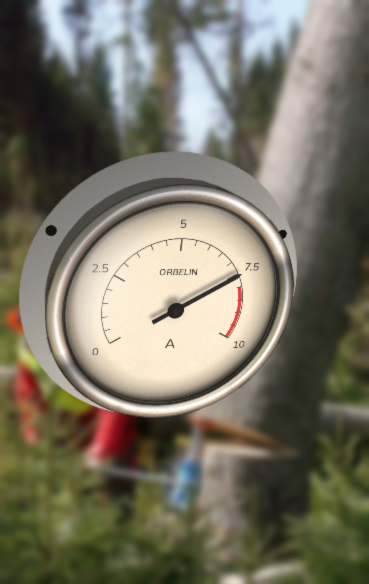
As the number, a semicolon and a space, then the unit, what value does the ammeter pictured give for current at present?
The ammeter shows 7.5; A
